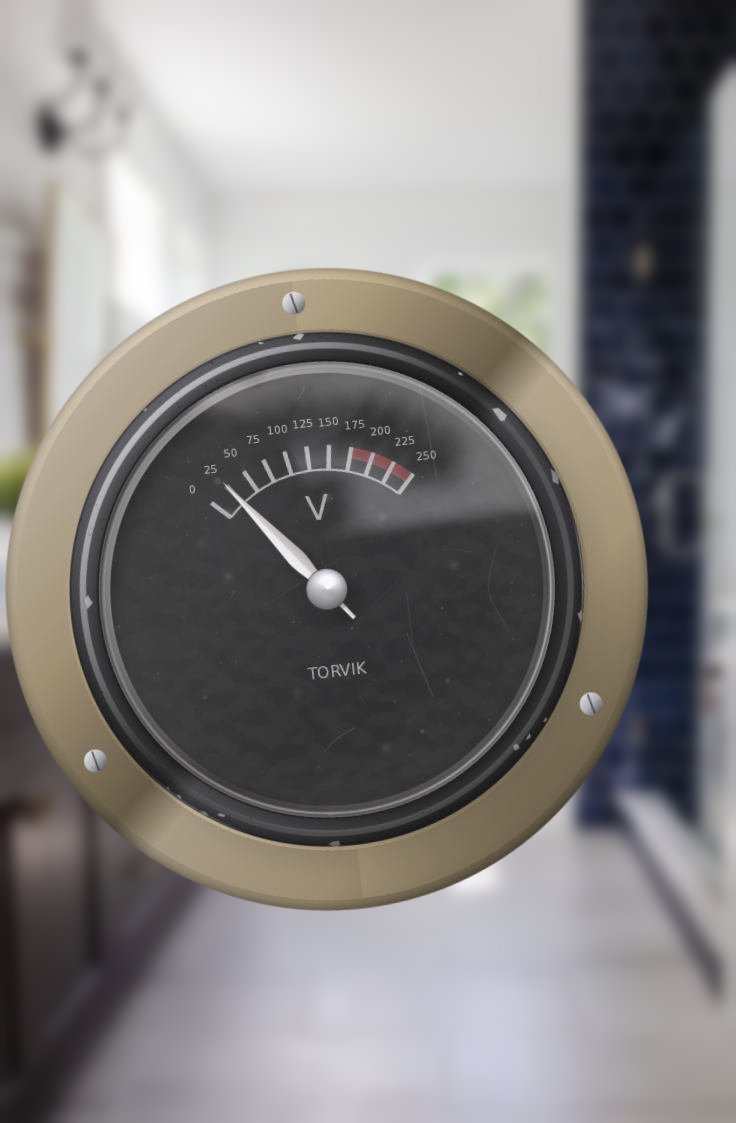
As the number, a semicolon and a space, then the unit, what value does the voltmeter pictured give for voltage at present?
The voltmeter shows 25; V
